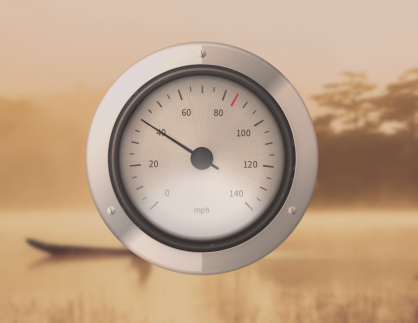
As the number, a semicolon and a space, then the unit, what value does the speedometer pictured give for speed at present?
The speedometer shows 40; mph
